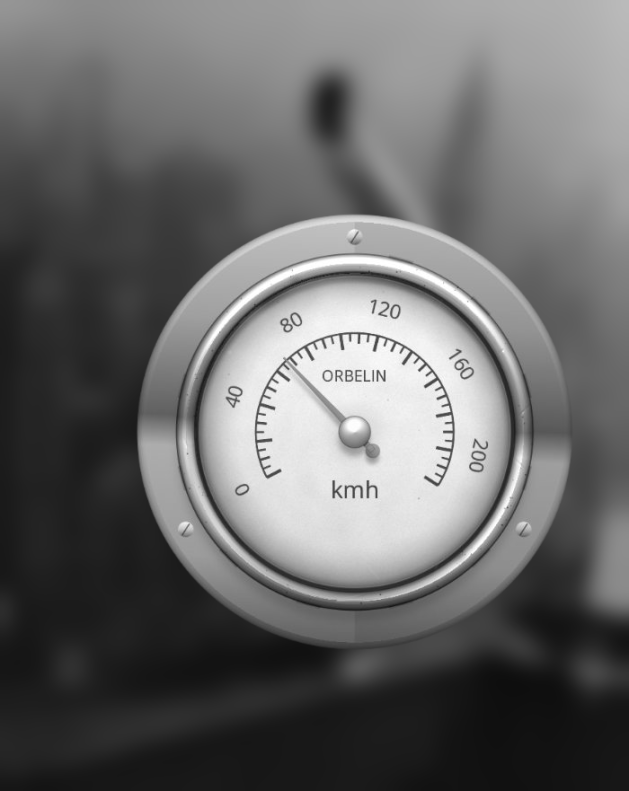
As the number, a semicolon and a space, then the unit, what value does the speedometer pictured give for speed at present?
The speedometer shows 67.5; km/h
